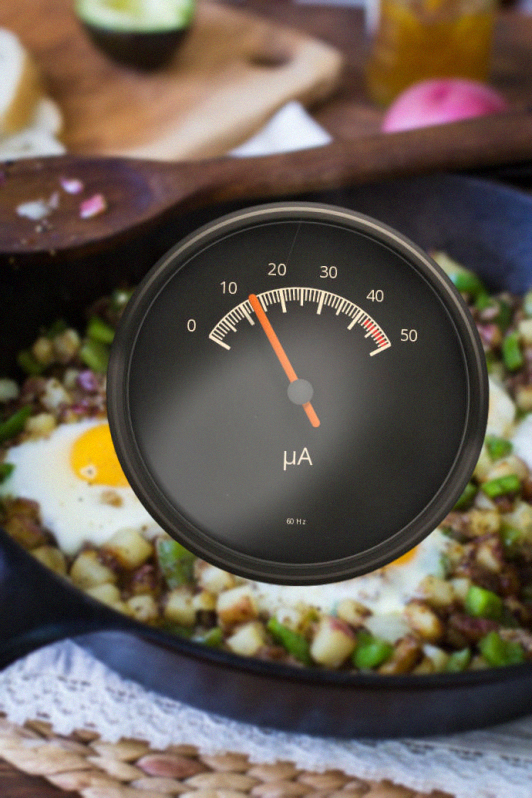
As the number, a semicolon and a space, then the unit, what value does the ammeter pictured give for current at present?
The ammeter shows 13; µA
